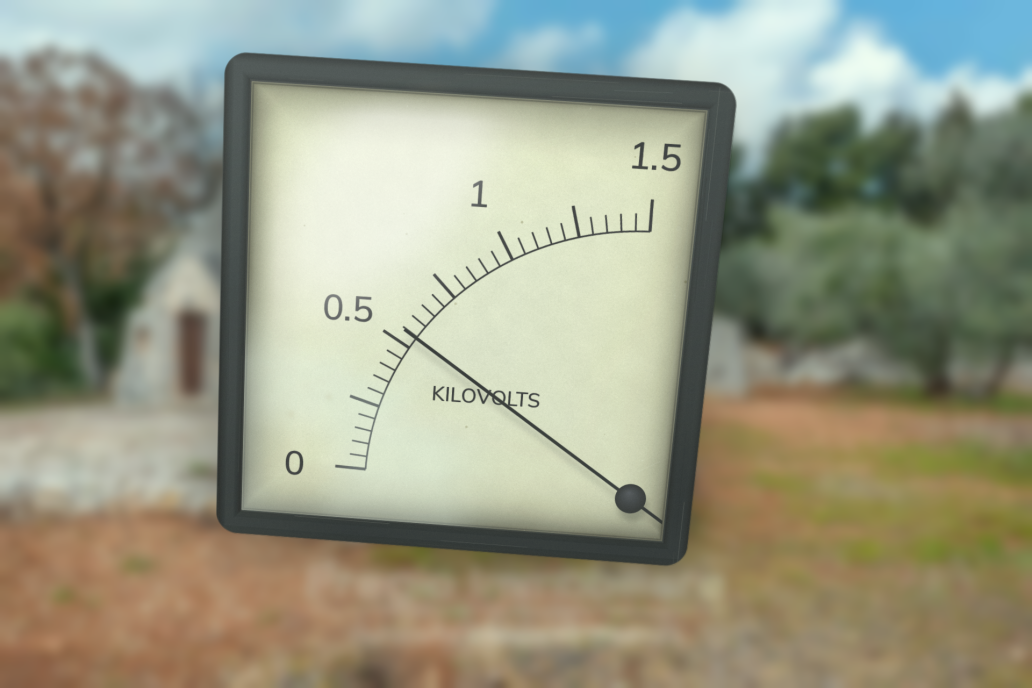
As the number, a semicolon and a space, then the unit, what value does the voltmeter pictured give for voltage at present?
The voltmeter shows 0.55; kV
